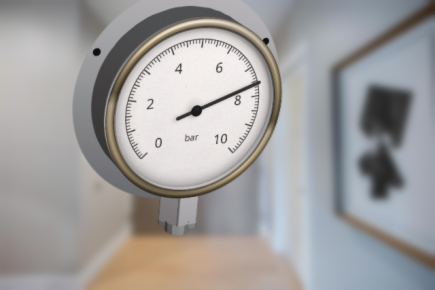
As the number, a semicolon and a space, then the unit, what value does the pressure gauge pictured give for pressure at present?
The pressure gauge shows 7.5; bar
